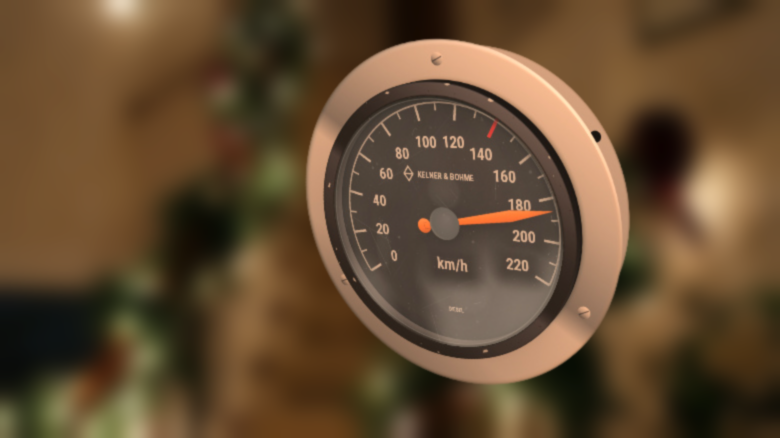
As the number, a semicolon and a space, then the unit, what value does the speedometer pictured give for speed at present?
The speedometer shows 185; km/h
